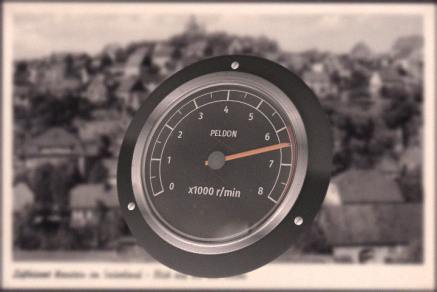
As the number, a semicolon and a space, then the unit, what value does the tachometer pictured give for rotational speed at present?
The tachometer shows 6500; rpm
